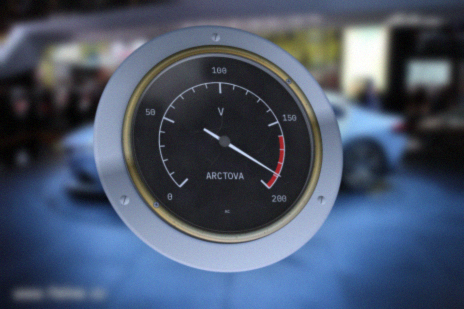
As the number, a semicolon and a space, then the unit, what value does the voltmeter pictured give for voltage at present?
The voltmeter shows 190; V
